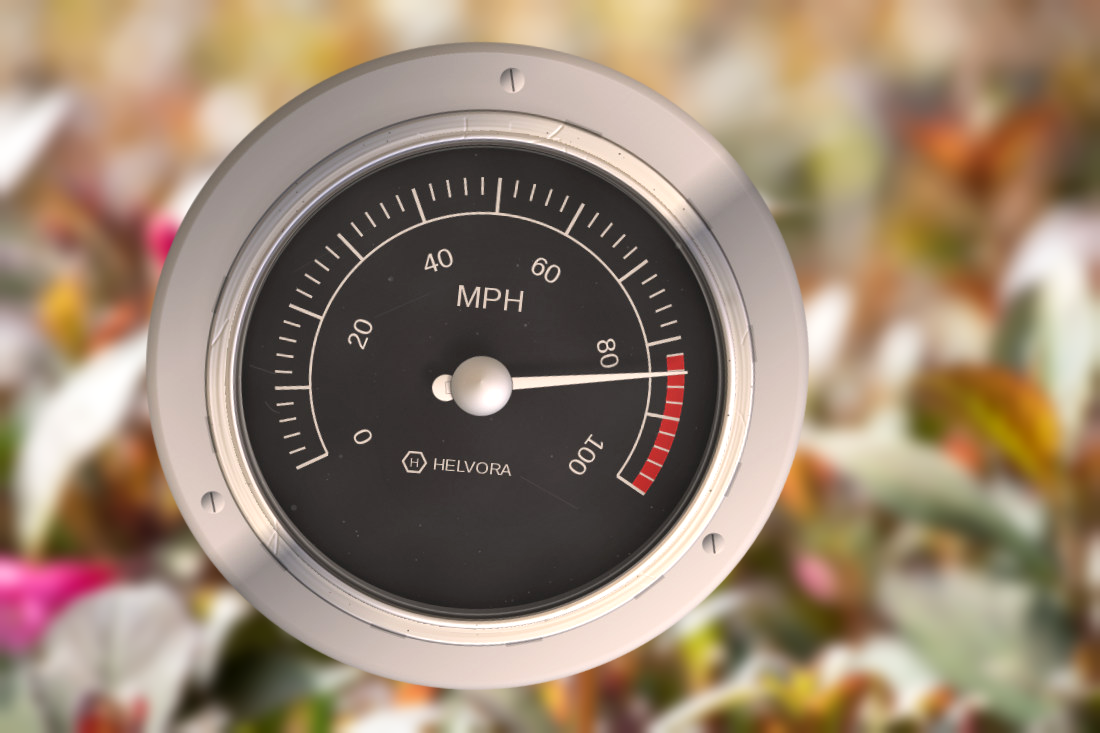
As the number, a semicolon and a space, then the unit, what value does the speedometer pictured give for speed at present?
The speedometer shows 84; mph
